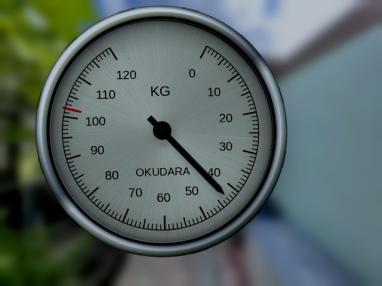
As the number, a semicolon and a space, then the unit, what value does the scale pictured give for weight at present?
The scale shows 43; kg
